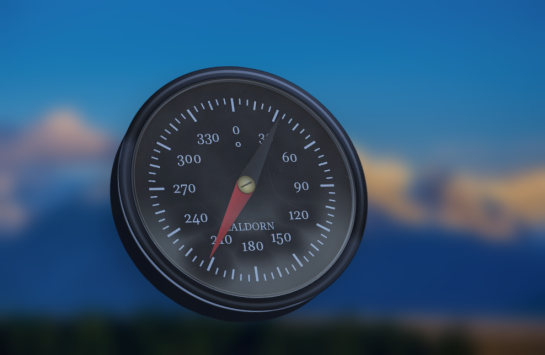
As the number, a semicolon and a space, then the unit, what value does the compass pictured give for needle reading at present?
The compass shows 212.5; °
